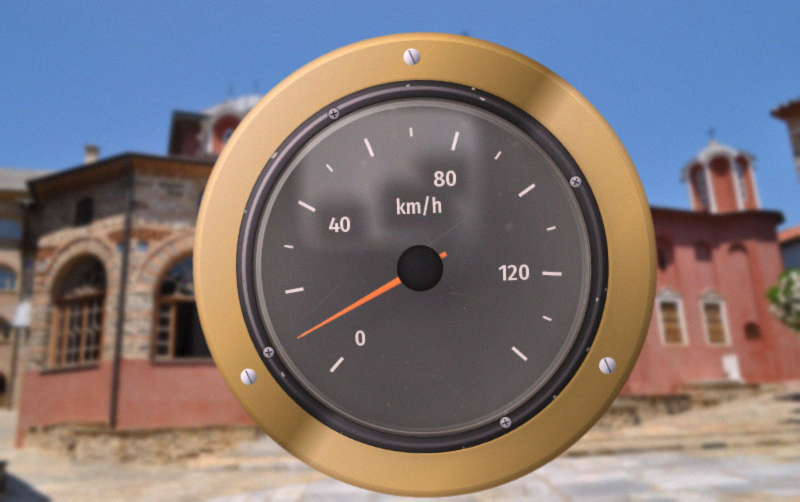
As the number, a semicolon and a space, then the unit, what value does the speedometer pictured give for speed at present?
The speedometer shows 10; km/h
